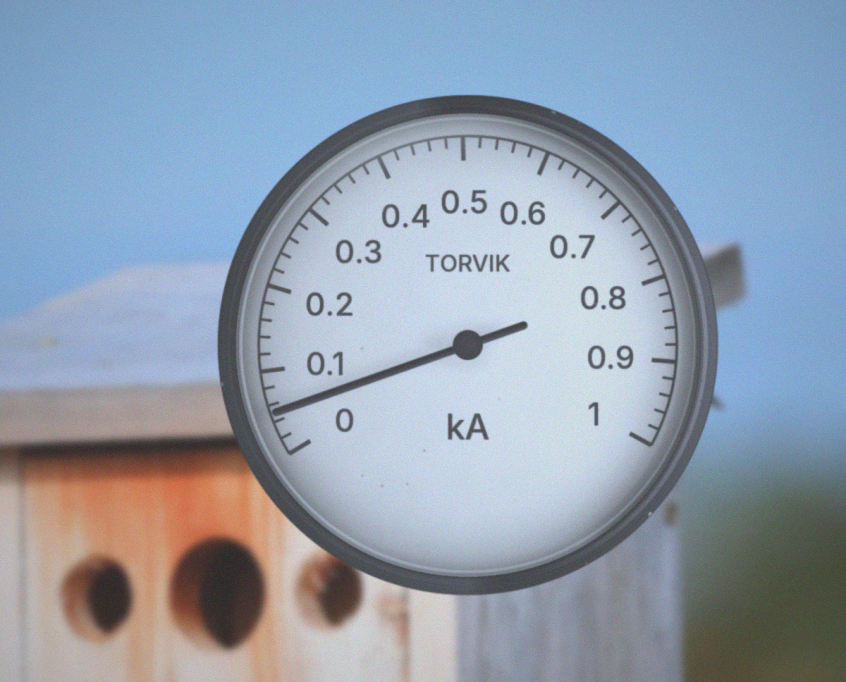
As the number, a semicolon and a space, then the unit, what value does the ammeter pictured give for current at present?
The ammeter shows 0.05; kA
